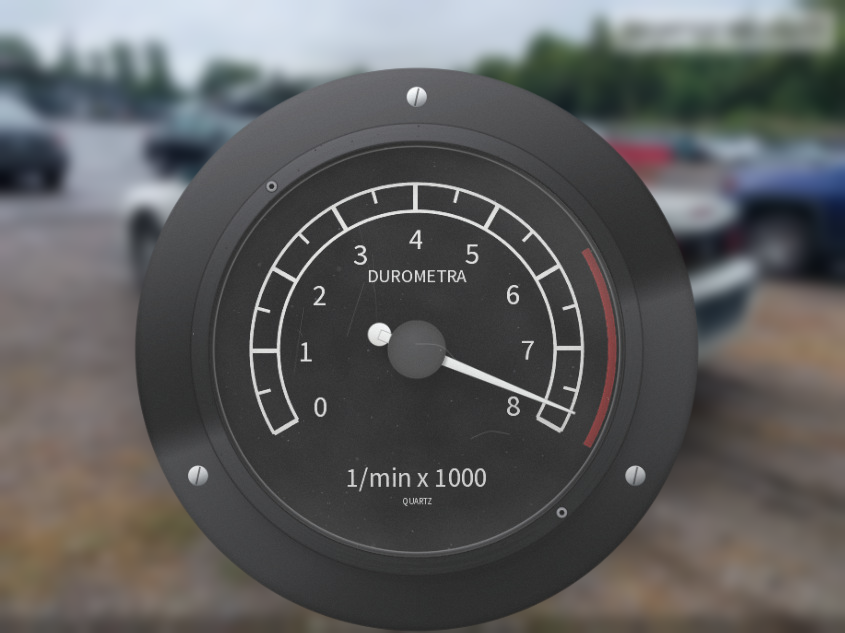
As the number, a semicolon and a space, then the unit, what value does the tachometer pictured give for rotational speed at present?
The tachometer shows 7750; rpm
